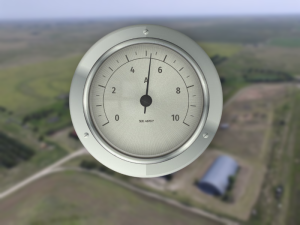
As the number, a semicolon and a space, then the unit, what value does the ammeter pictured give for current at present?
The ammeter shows 5.25; A
